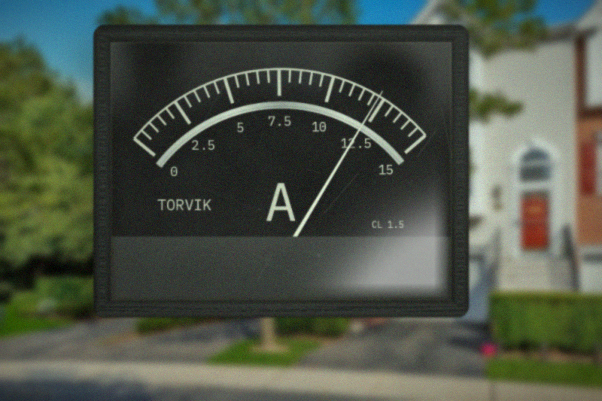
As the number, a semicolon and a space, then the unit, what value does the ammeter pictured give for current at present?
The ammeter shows 12.25; A
